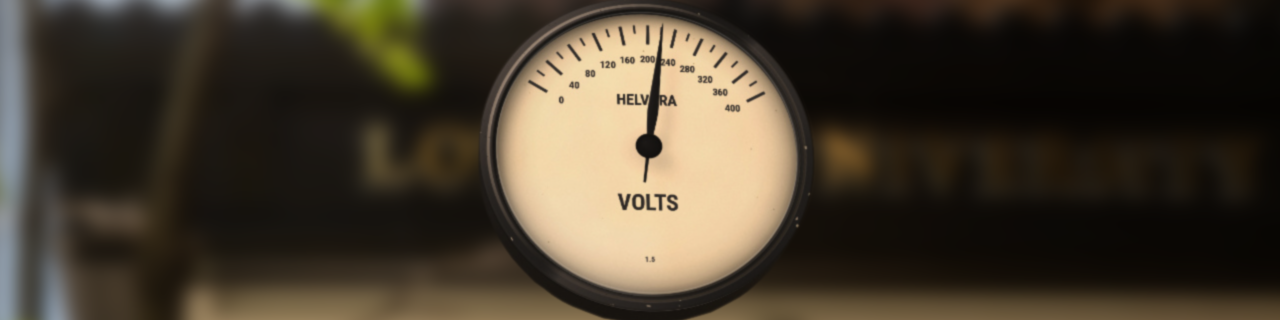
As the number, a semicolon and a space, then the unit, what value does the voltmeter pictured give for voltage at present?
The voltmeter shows 220; V
